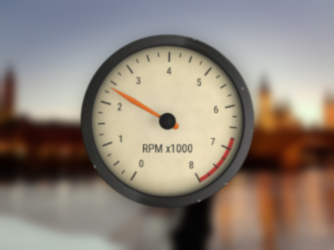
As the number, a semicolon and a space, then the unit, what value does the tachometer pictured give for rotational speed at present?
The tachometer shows 2375; rpm
